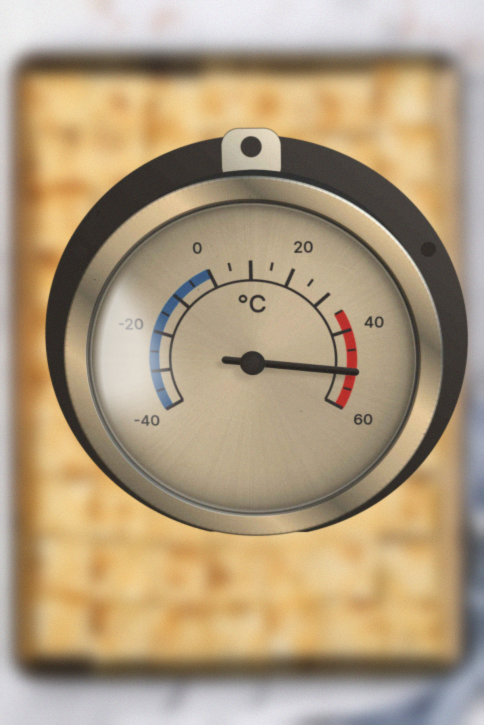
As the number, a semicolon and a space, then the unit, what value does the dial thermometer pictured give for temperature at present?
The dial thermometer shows 50; °C
